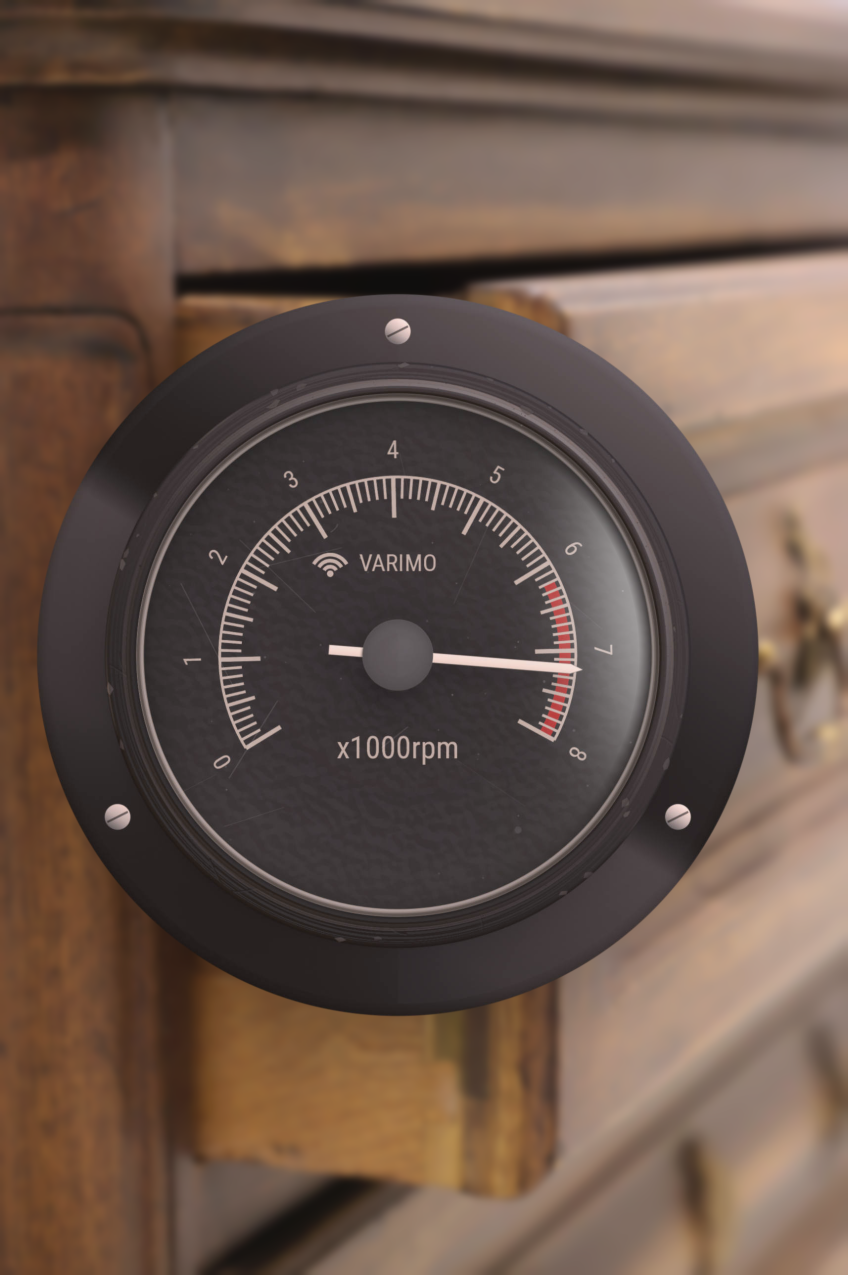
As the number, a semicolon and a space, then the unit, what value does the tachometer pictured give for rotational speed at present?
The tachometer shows 7200; rpm
